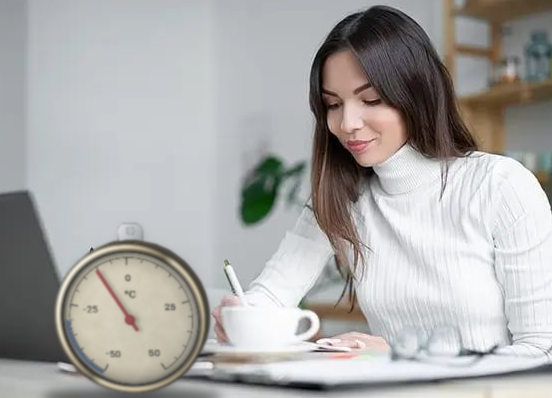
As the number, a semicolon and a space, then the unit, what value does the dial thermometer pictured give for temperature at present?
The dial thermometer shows -10; °C
